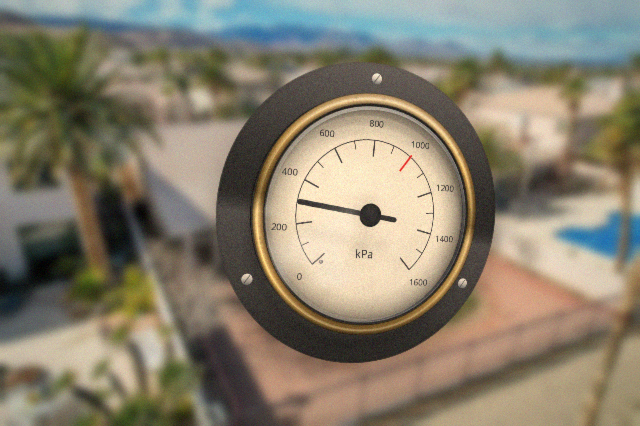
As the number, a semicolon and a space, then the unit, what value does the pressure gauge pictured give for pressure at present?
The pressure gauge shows 300; kPa
